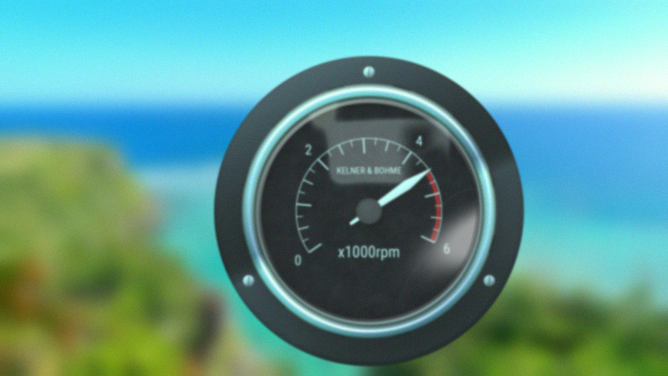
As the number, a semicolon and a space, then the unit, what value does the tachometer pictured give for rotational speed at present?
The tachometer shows 4500; rpm
